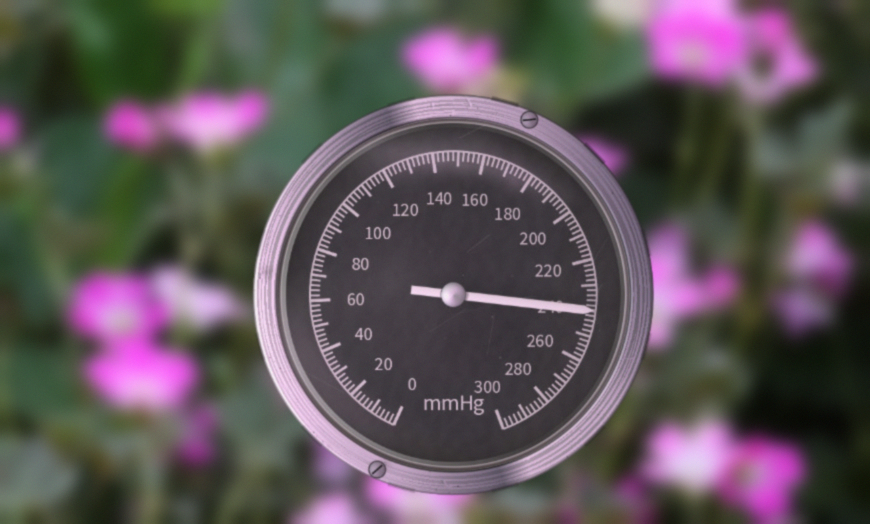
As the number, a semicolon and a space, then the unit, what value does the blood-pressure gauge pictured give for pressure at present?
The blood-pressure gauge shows 240; mmHg
